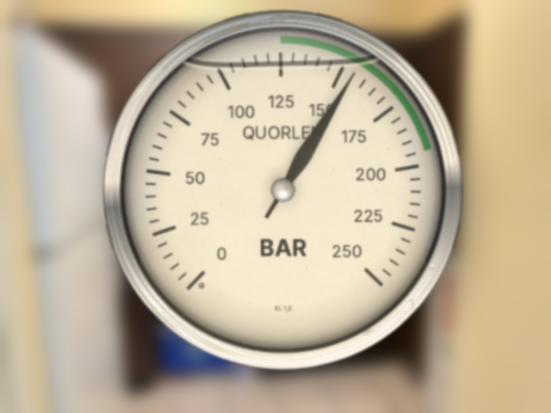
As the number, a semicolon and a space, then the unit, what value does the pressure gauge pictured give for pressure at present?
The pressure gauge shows 155; bar
